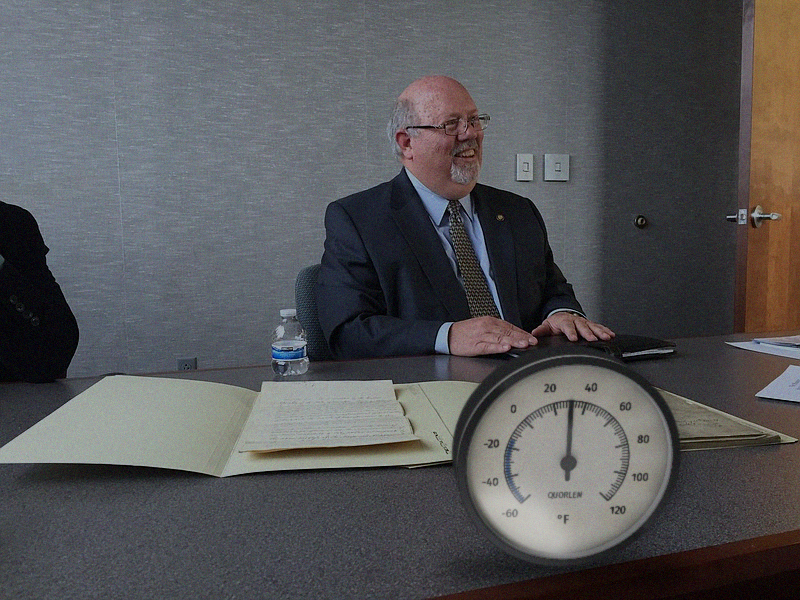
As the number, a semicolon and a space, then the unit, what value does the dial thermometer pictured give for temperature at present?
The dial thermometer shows 30; °F
